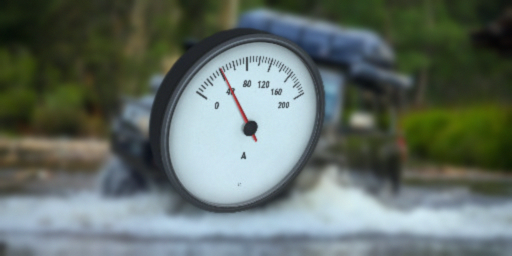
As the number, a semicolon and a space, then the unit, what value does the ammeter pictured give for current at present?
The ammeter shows 40; A
